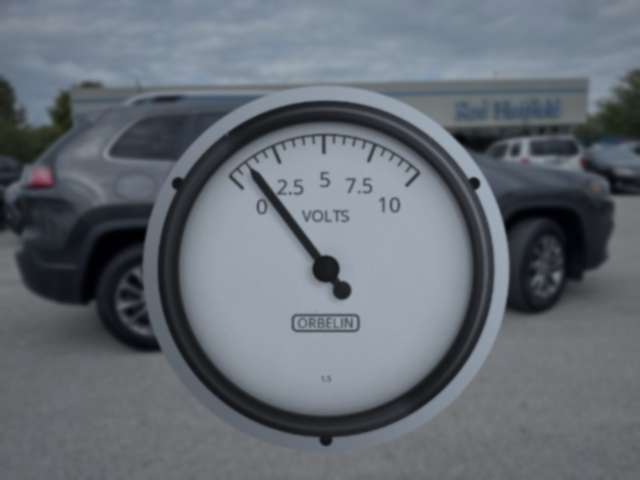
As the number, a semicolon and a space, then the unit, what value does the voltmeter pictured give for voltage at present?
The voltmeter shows 1; V
